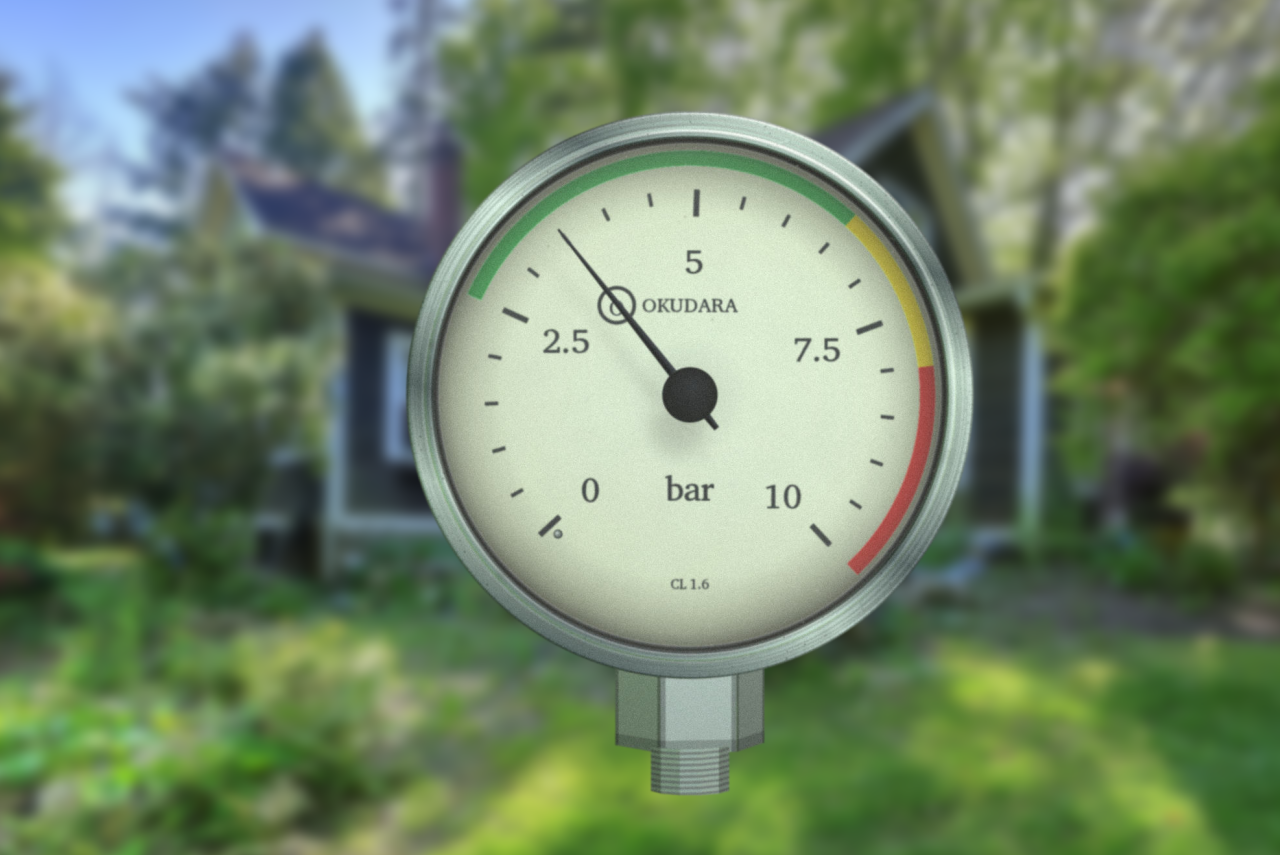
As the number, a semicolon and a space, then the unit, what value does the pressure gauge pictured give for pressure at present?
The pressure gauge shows 3.5; bar
